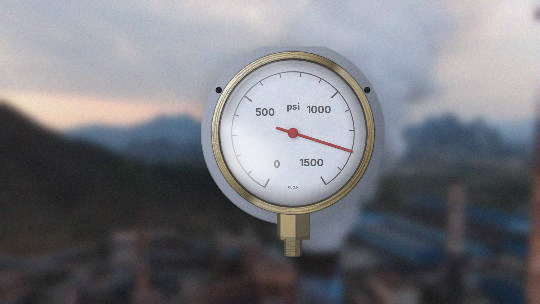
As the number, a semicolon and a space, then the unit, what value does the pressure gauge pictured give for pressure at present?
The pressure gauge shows 1300; psi
